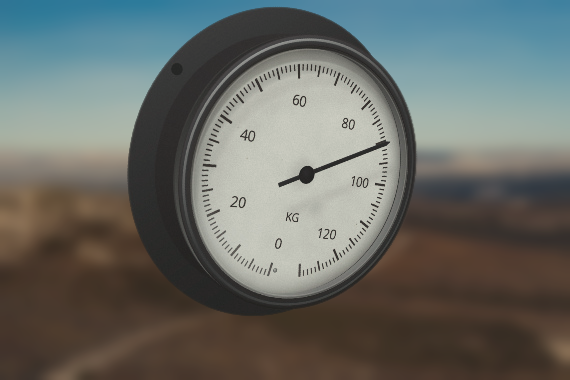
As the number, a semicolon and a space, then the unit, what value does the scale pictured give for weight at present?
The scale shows 90; kg
